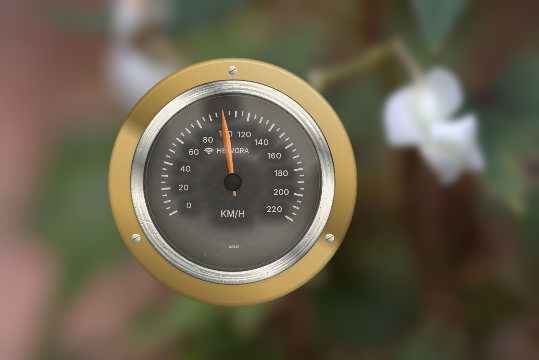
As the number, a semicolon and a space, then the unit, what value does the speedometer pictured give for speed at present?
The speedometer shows 100; km/h
